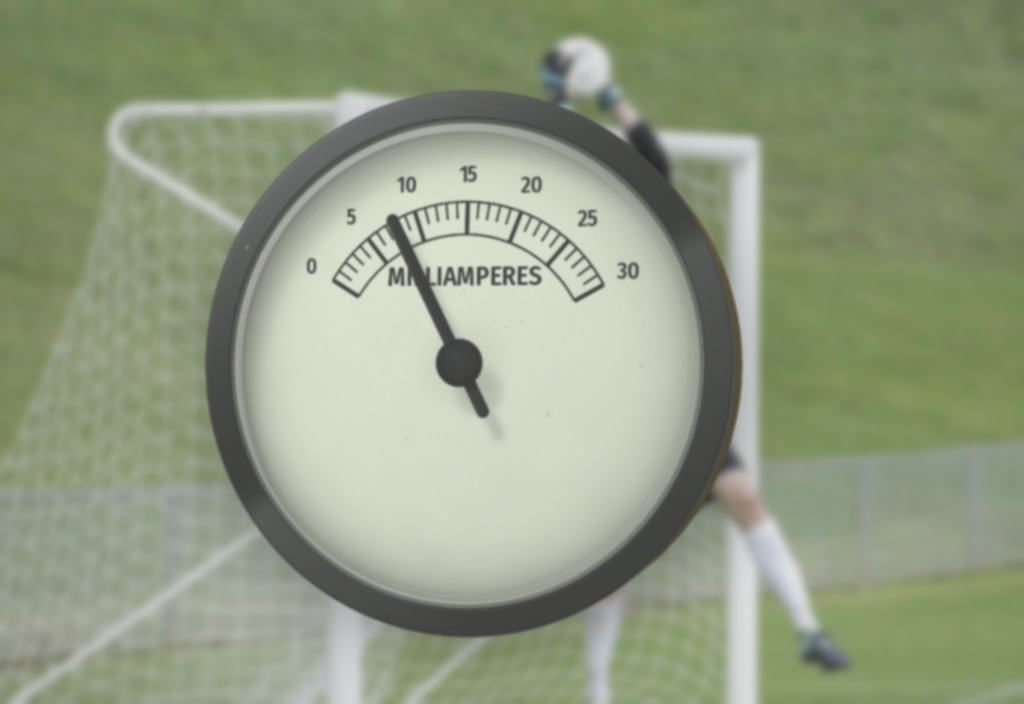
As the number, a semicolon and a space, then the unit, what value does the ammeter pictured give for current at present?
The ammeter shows 8; mA
